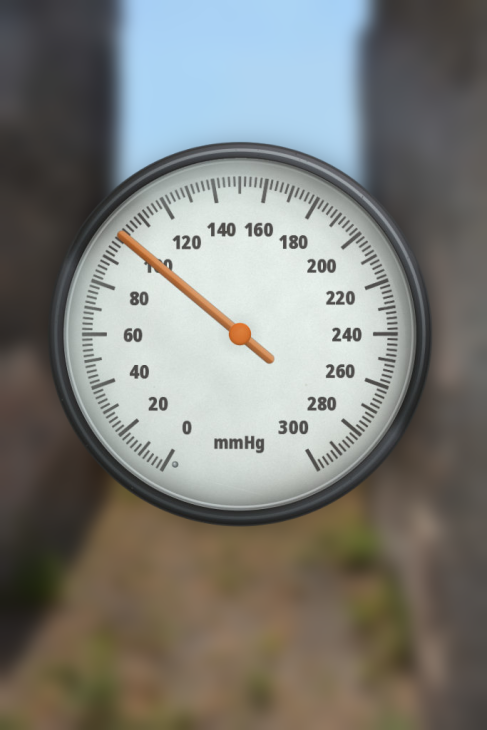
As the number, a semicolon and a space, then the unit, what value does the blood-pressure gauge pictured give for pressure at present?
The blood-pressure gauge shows 100; mmHg
